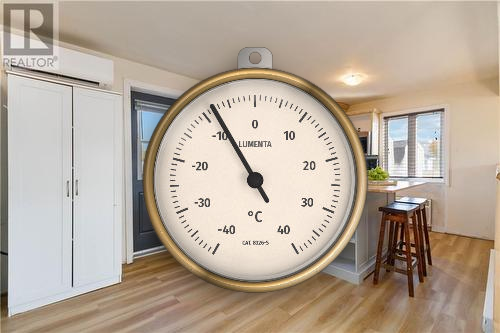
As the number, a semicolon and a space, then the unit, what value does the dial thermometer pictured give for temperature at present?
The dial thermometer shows -8; °C
